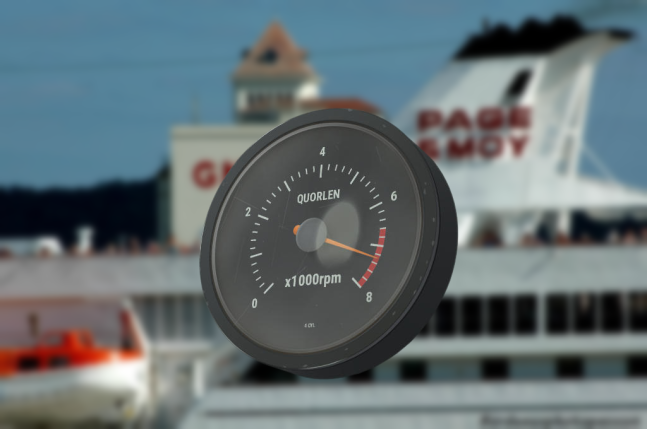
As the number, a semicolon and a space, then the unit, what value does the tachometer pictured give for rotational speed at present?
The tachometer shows 7300; rpm
